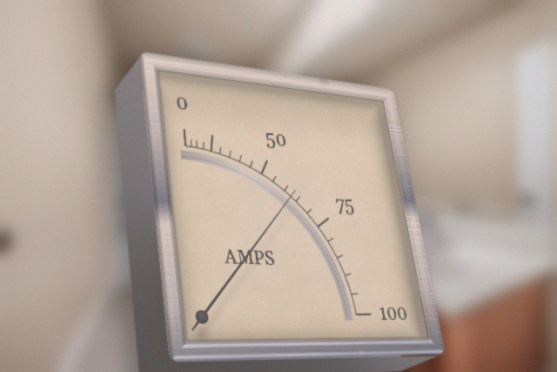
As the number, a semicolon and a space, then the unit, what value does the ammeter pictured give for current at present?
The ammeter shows 62.5; A
